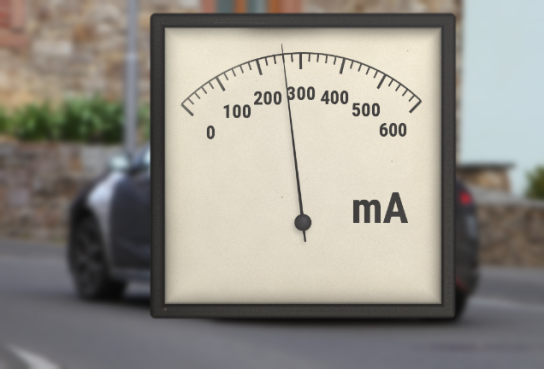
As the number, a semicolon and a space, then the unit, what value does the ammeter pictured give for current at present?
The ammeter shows 260; mA
